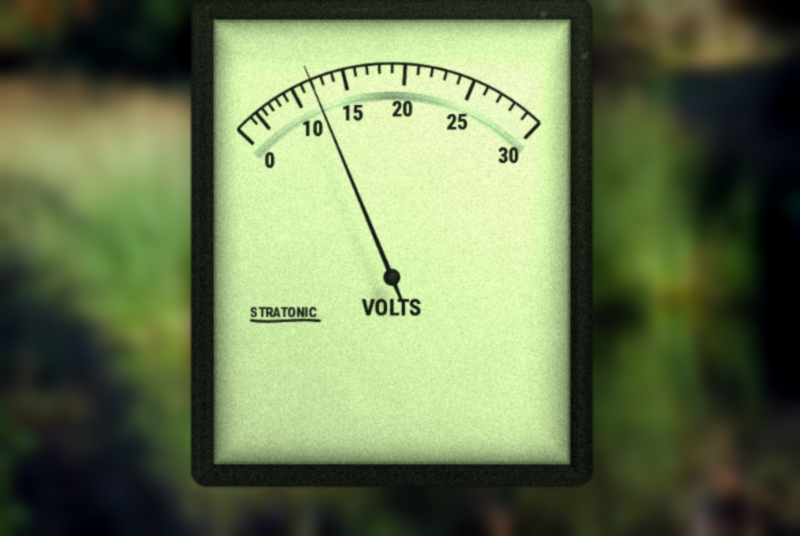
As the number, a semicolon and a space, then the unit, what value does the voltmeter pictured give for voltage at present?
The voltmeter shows 12; V
